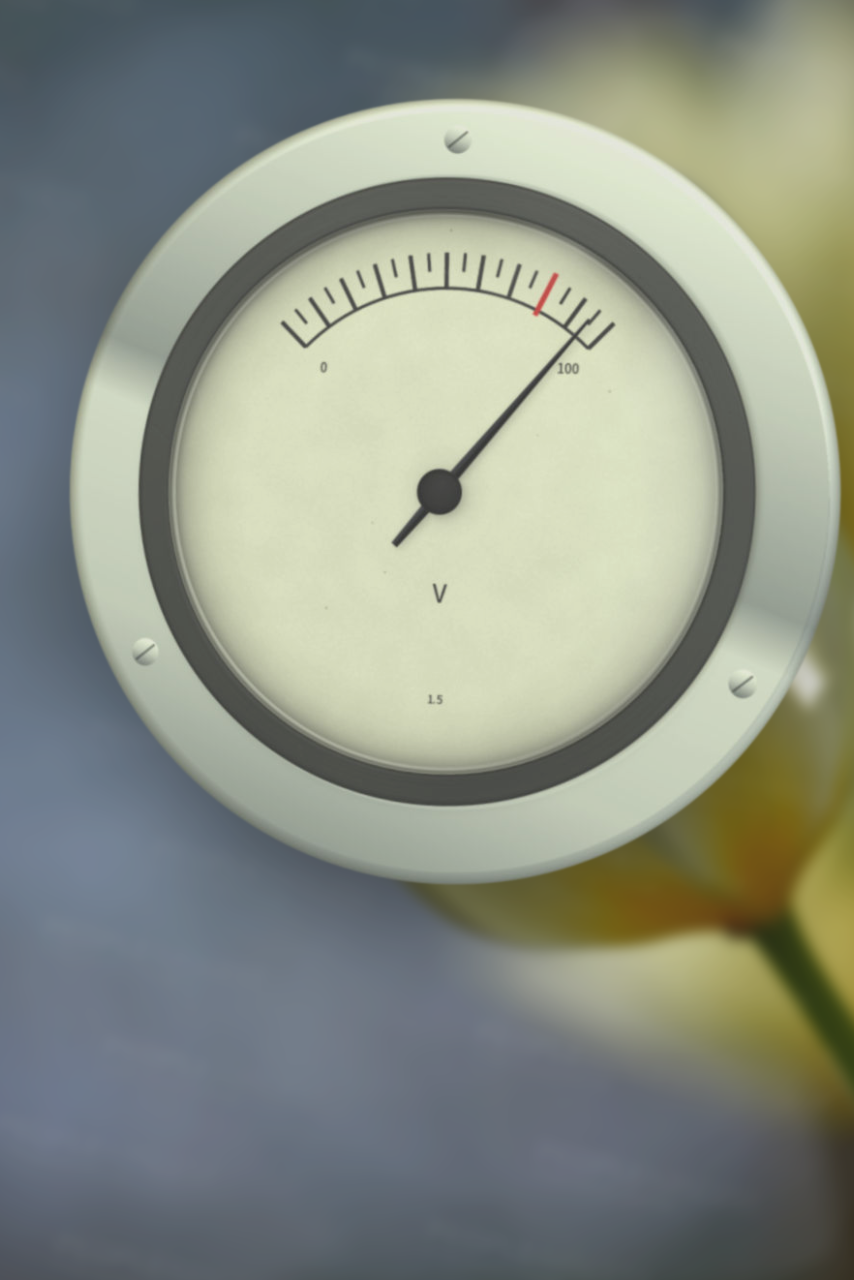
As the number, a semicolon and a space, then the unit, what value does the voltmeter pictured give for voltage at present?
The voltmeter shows 95; V
